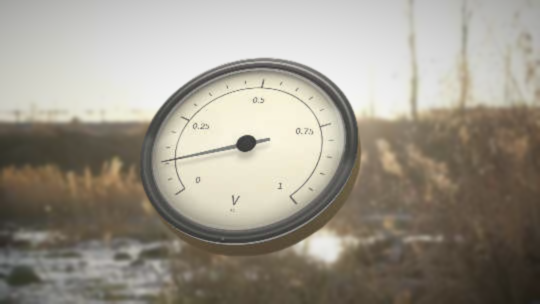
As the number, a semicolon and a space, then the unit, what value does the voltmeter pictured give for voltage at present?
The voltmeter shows 0.1; V
